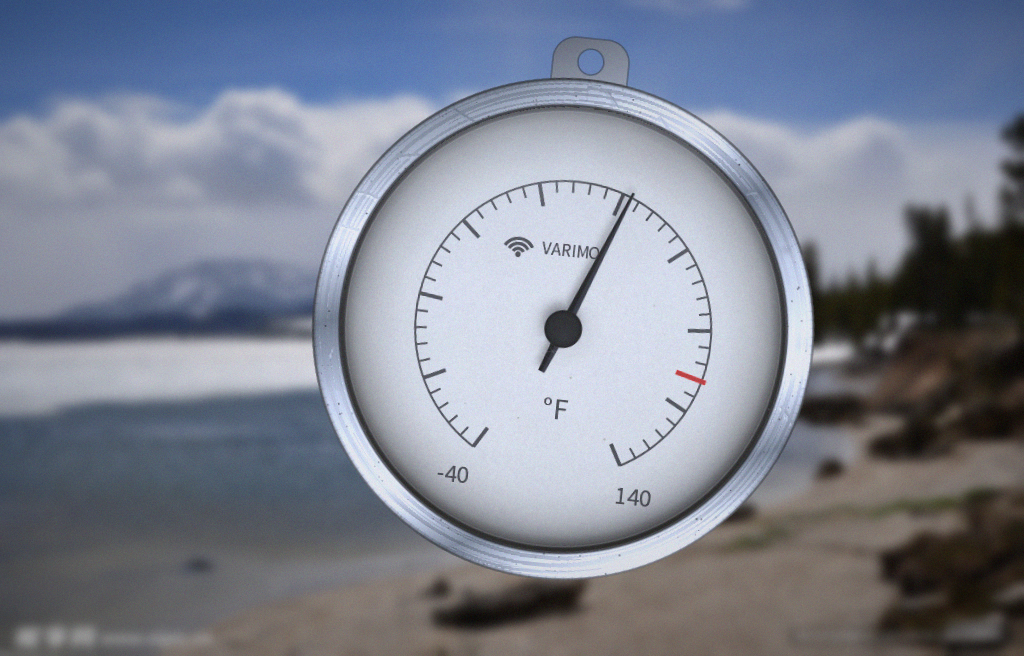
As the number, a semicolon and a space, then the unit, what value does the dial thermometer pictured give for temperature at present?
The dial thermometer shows 62; °F
